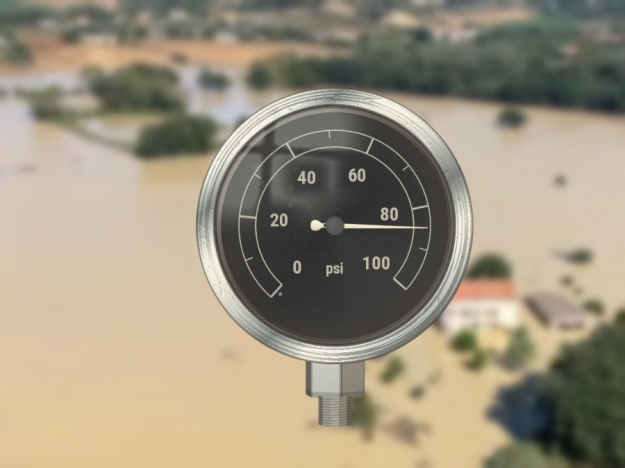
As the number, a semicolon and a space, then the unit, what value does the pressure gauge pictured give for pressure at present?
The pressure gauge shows 85; psi
